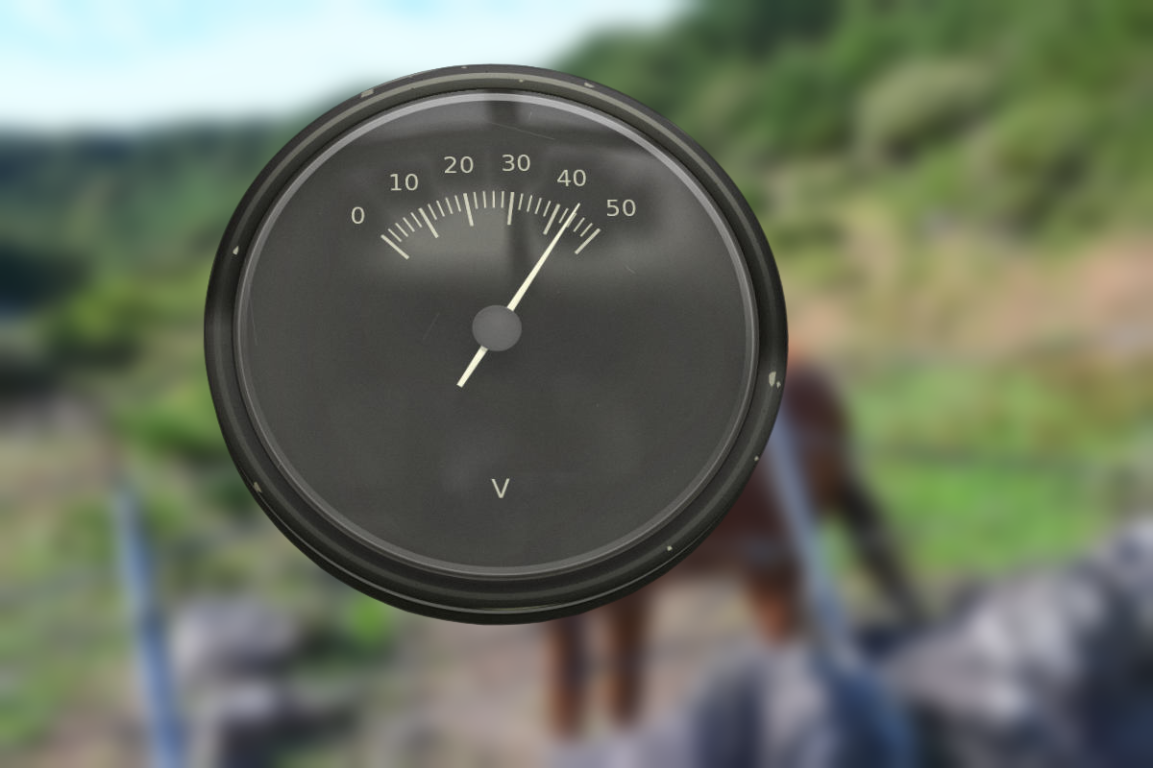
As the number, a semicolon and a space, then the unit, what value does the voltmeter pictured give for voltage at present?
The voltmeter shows 44; V
